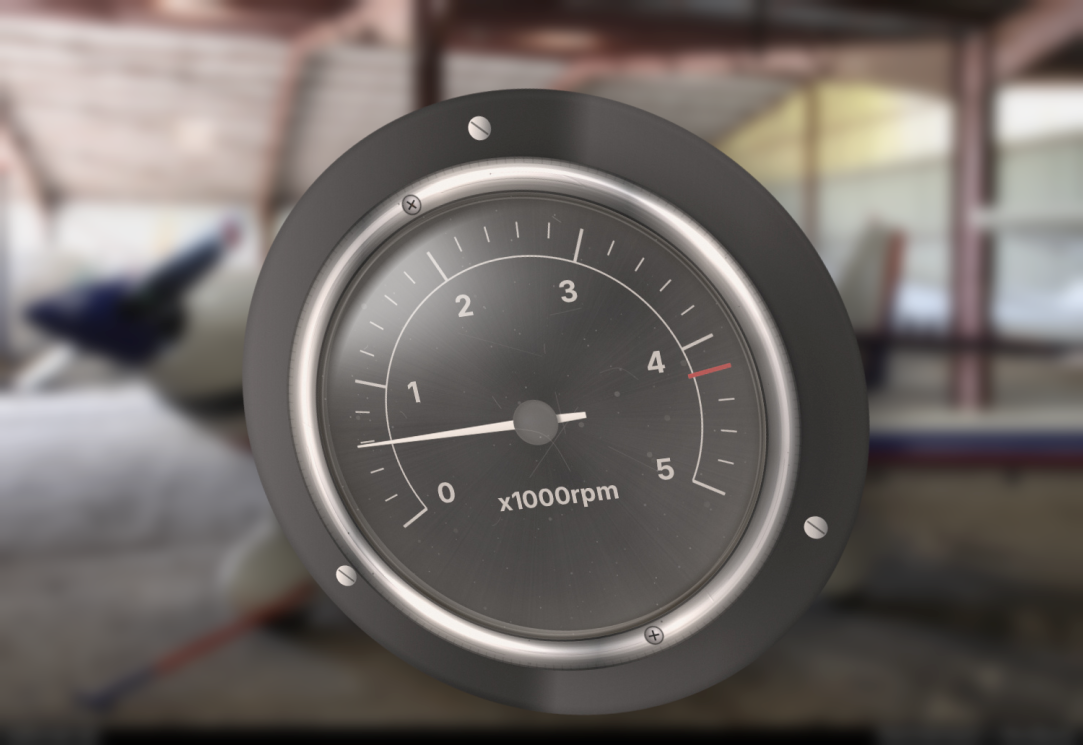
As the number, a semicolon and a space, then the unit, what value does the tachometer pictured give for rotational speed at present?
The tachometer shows 600; rpm
